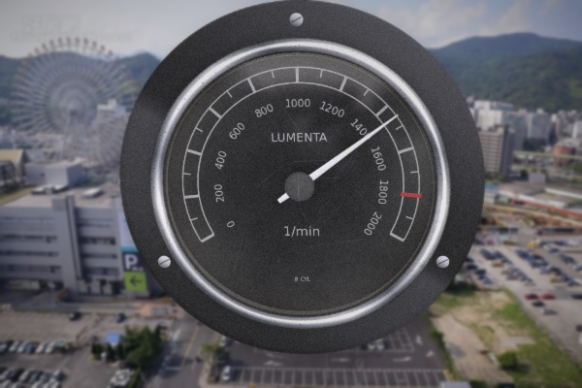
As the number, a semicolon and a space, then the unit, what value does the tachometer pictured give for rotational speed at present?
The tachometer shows 1450; rpm
